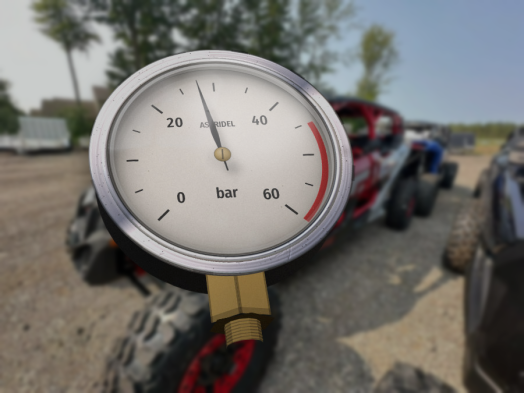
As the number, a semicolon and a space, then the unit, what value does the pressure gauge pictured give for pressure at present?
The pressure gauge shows 27.5; bar
